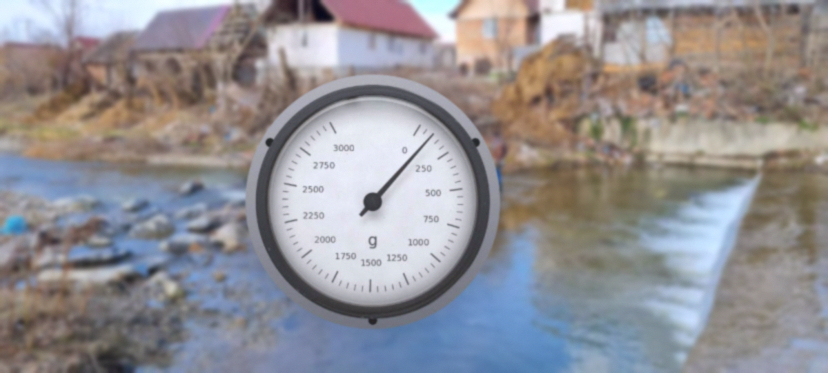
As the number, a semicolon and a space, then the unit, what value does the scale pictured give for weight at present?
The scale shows 100; g
